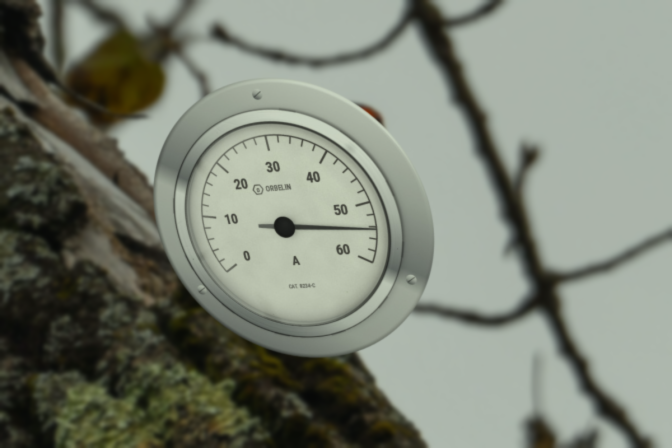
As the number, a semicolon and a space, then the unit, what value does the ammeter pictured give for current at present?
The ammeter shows 54; A
